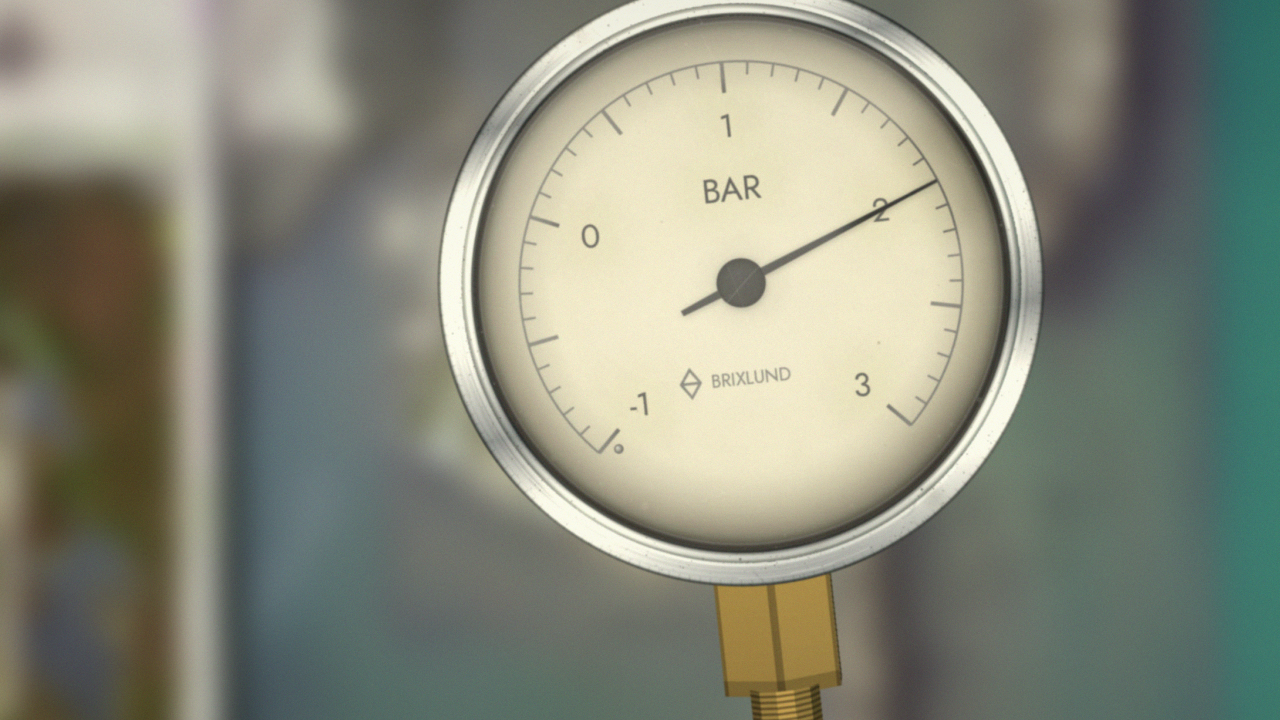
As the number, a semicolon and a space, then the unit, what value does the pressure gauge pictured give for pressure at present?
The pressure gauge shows 2; bar
